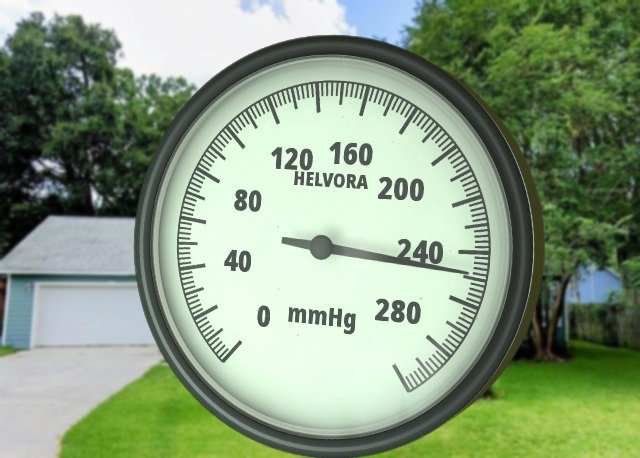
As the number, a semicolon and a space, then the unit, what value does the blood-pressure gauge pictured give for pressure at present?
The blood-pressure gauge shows 248; mmHg
